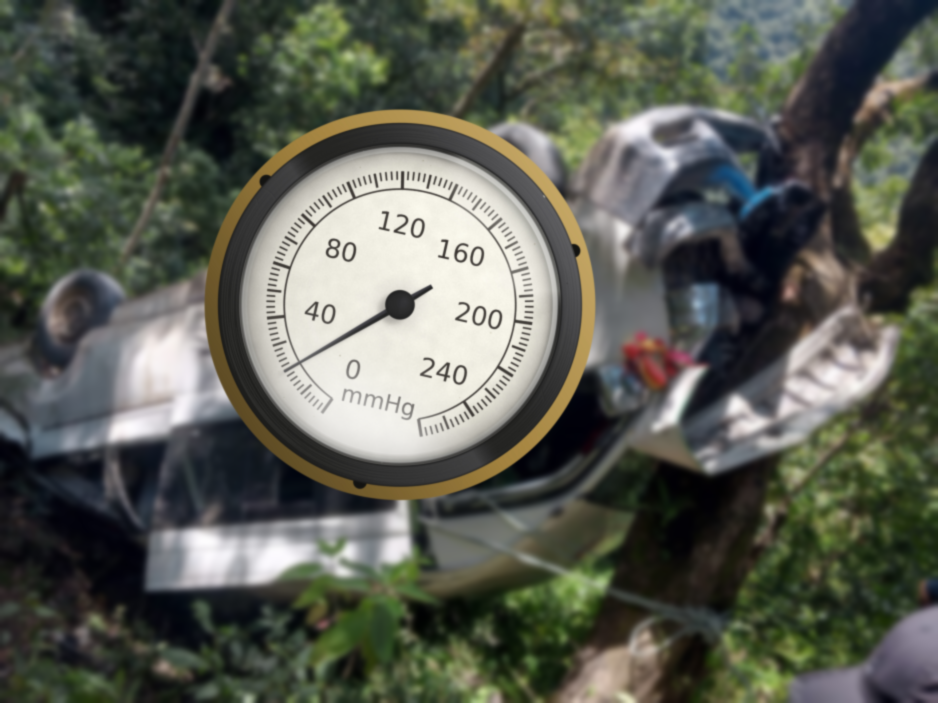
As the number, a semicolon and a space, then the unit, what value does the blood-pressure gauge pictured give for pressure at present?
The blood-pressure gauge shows 20; mmHg
